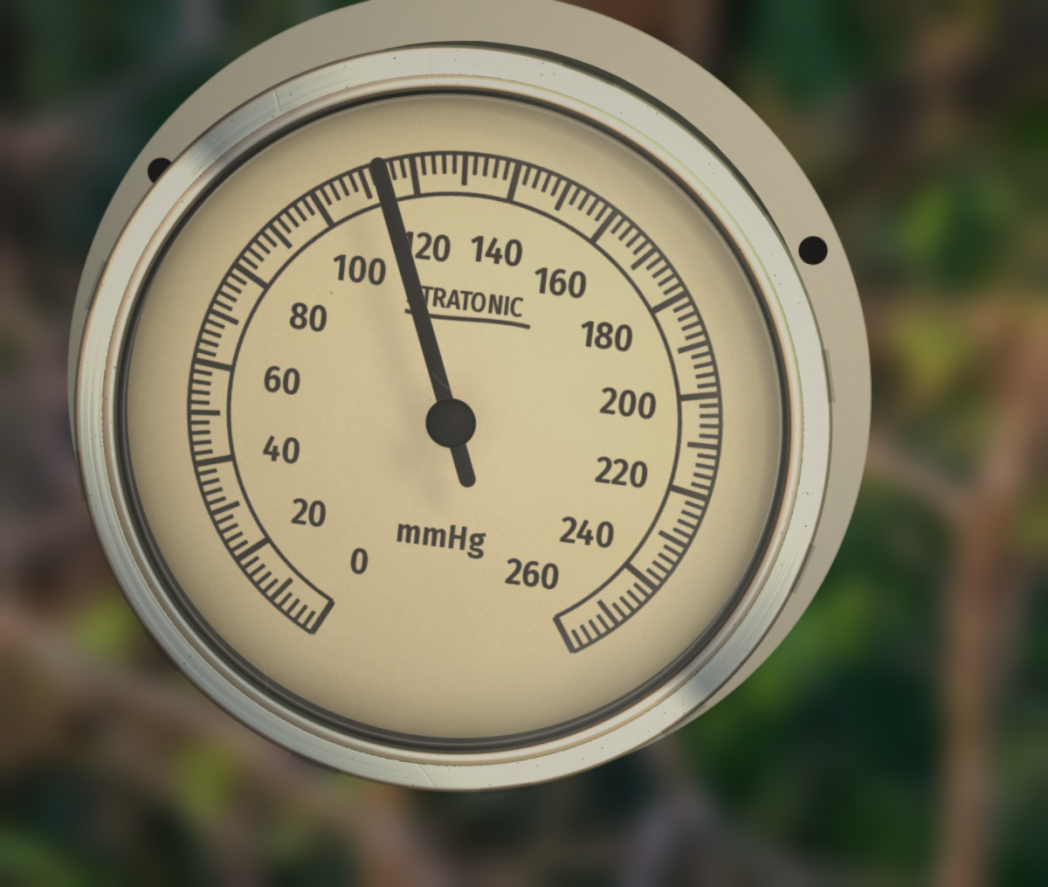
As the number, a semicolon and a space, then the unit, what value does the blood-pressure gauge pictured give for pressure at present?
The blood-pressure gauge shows 114; mmHg
